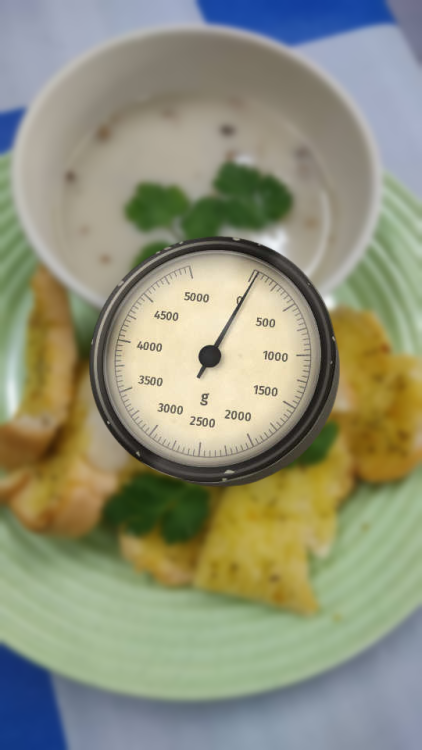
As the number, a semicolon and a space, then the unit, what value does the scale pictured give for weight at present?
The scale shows 50; g
